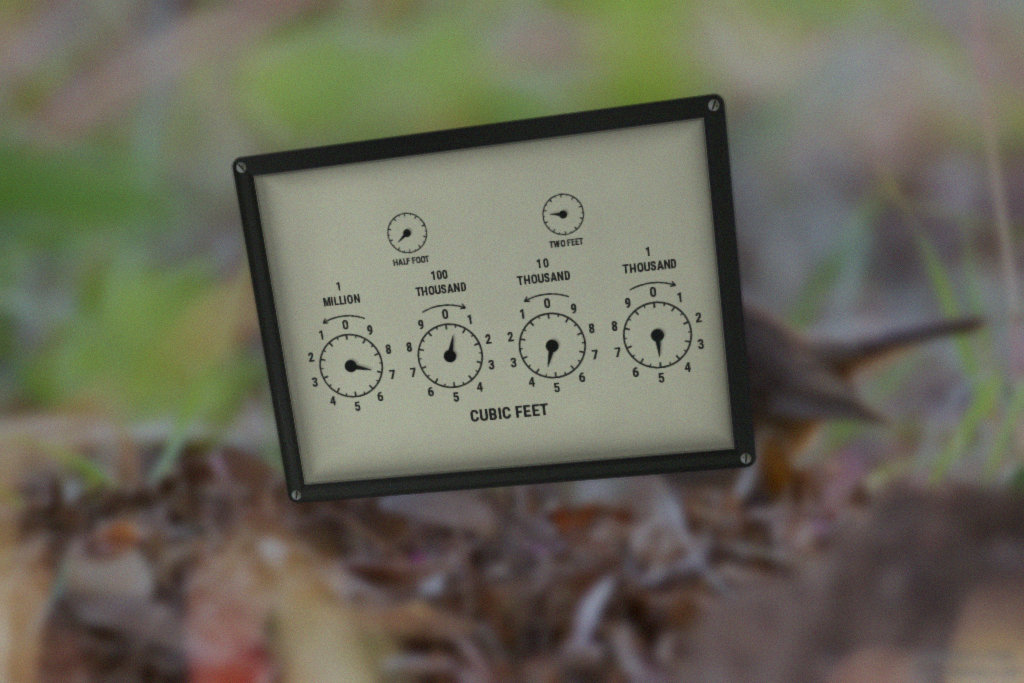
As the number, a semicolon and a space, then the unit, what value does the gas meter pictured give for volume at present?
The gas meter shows 704500; ft³
